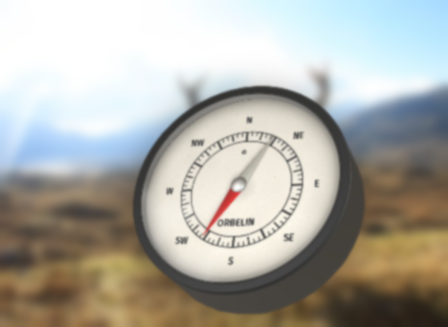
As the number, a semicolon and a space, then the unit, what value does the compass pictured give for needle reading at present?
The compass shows 210; °
